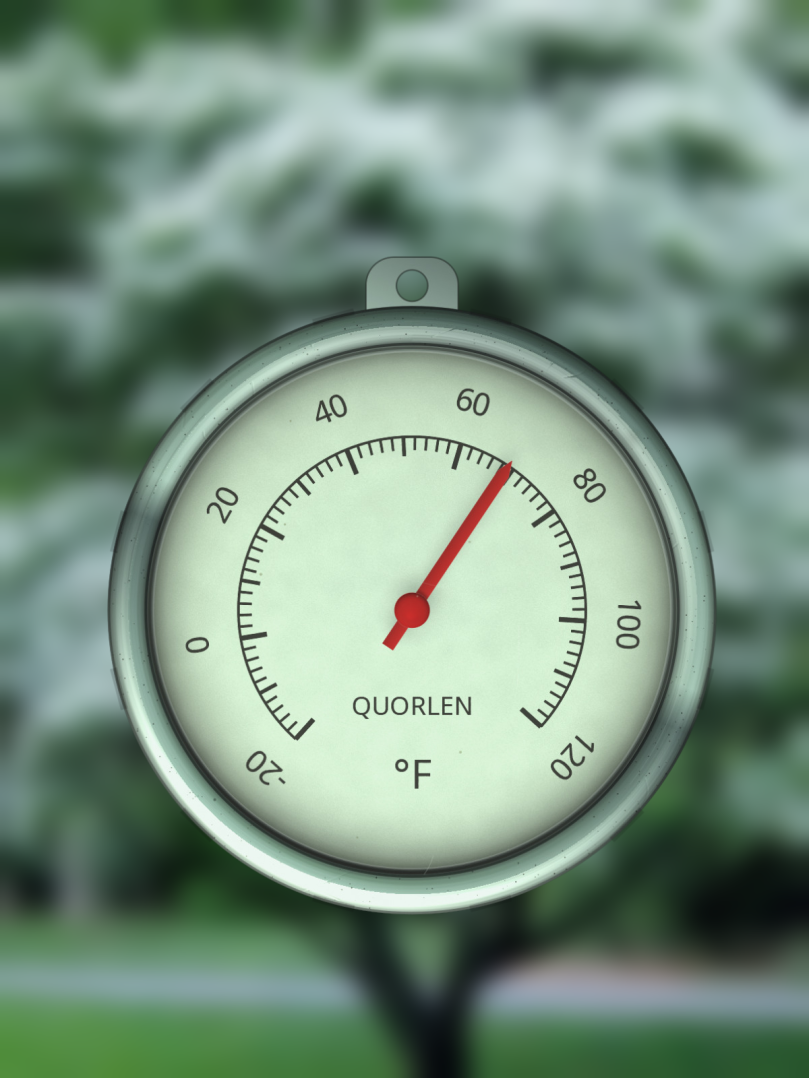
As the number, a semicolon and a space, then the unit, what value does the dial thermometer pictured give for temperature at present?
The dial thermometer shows 69; °F
